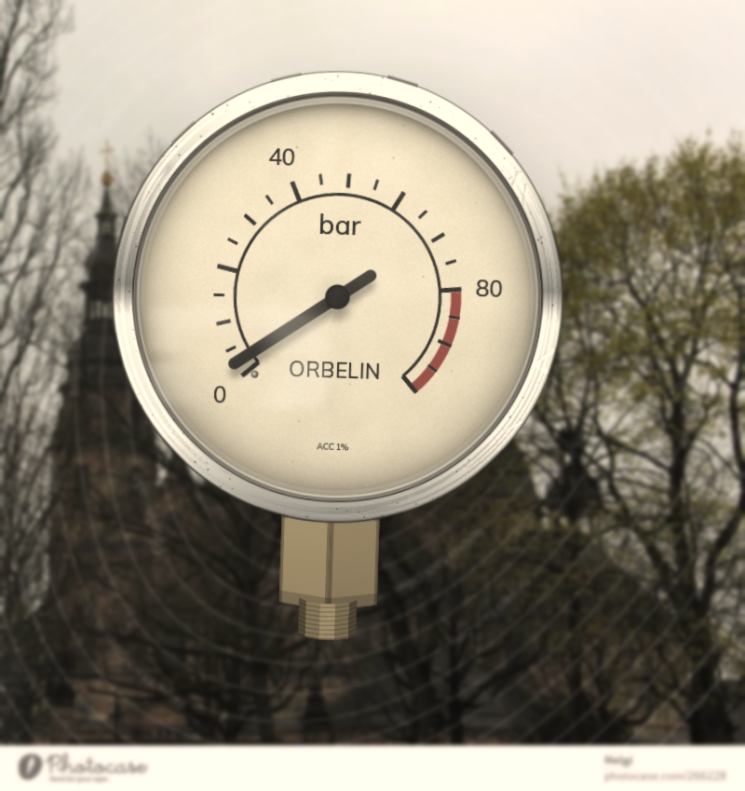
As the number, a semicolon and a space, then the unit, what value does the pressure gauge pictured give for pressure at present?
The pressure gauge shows 2.5; bar
